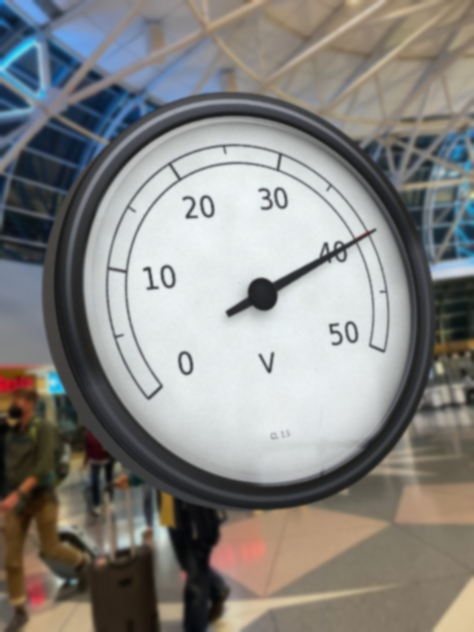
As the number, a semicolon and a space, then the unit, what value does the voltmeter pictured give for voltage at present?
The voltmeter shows 40; V
